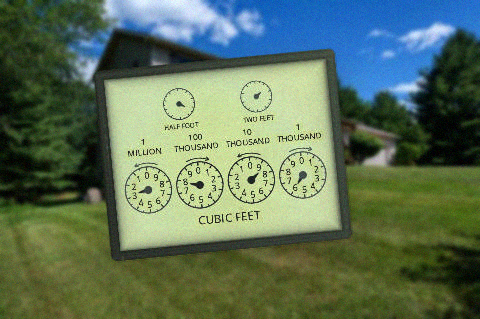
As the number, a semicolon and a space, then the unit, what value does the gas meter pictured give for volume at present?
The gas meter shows 278600; ft³
